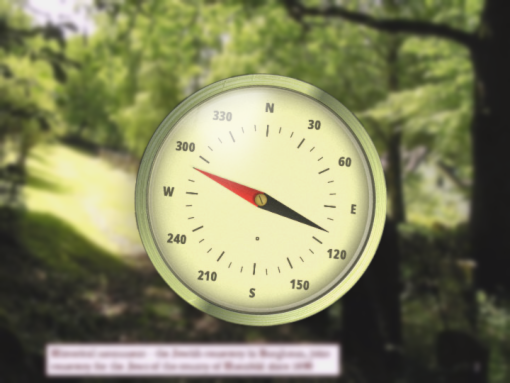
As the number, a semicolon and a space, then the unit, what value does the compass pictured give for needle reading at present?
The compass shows 290; °
